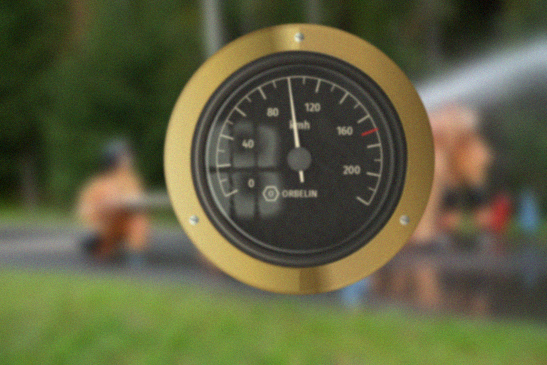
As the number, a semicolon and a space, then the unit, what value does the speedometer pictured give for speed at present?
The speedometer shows 100; km/h
